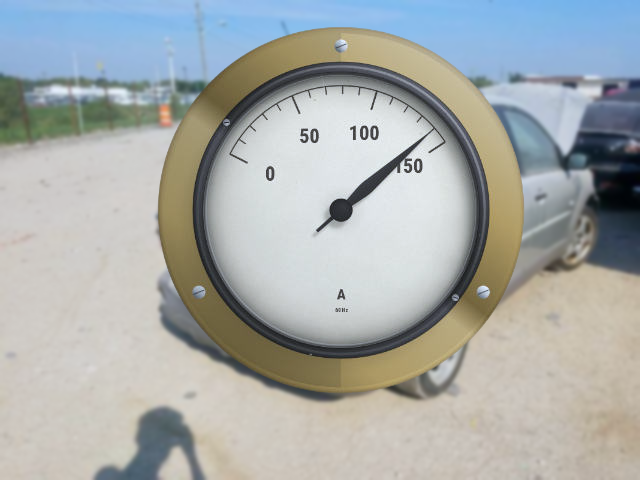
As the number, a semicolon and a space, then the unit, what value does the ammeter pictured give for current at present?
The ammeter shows 140; A
